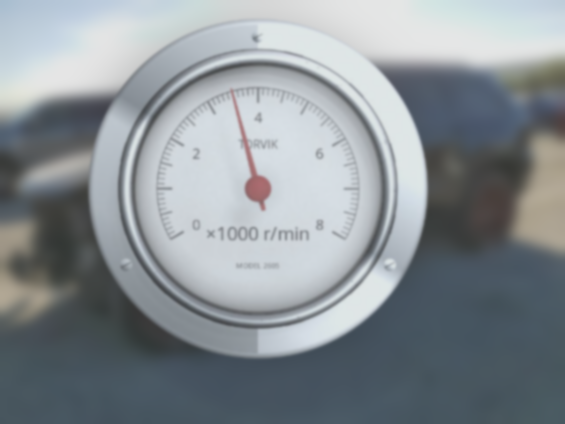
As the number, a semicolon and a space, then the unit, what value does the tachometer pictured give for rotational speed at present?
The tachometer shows 3500; rpm
